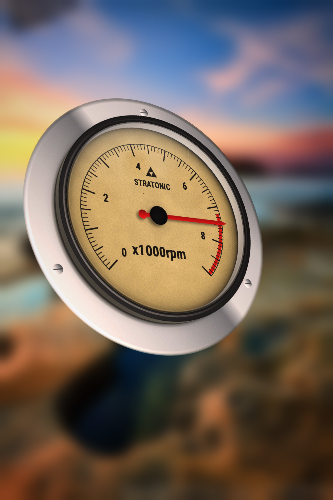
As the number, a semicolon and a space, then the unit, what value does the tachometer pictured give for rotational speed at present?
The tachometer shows 7500; rpm
